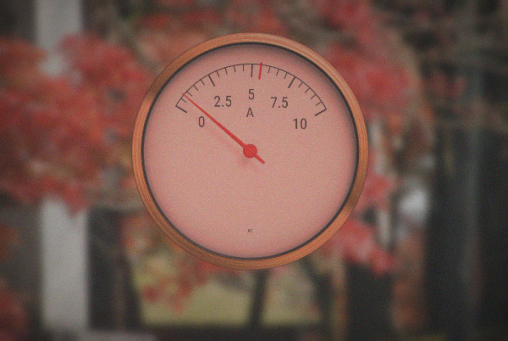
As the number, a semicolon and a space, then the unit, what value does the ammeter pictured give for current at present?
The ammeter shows 0.75; A
